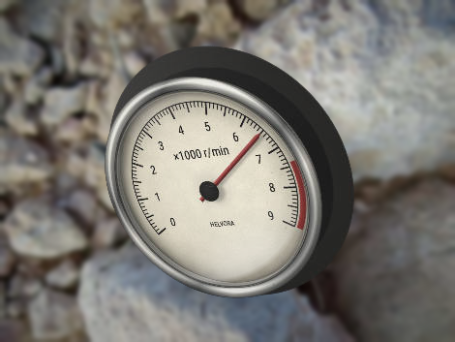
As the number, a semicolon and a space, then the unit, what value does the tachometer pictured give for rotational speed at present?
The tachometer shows 6500; rpm
